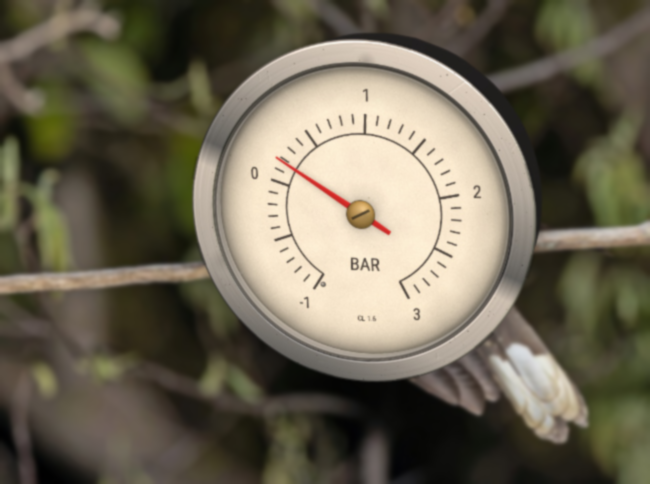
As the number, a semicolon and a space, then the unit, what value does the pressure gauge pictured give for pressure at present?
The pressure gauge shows 0.2; bar
